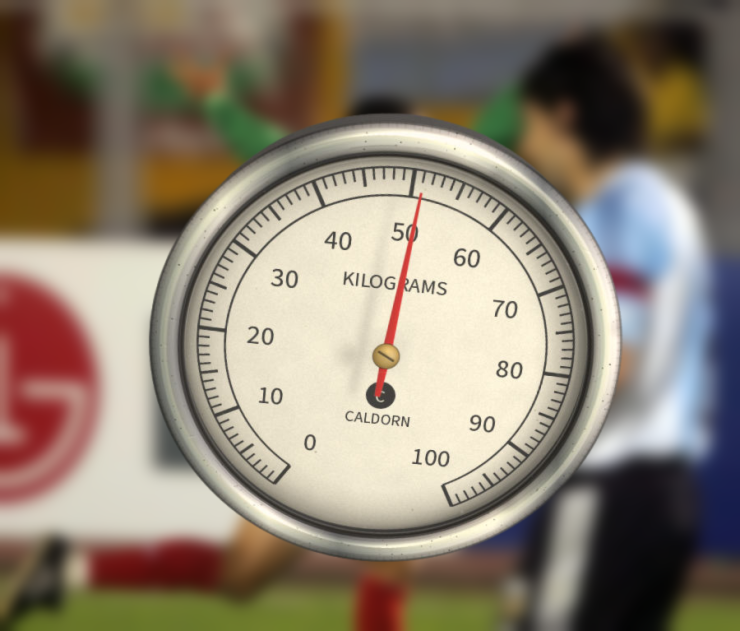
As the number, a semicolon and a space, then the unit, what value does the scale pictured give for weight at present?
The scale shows 51; kg
